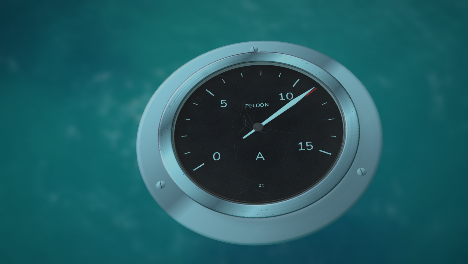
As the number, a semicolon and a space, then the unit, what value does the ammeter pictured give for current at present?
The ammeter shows 11; A
